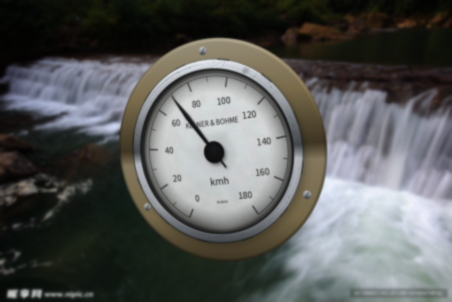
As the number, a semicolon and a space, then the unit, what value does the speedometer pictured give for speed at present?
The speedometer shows 70; km/h
